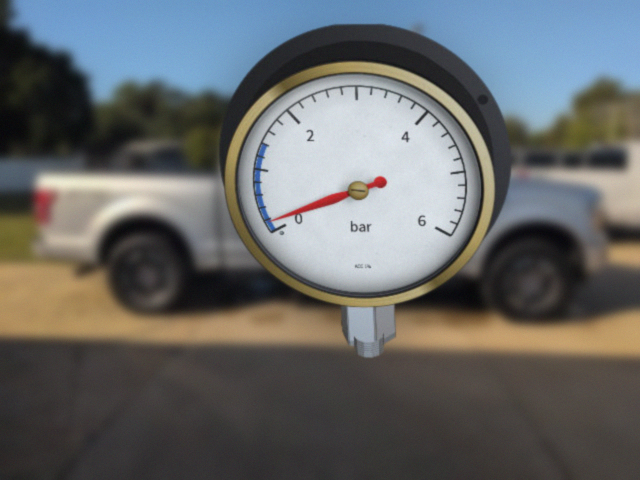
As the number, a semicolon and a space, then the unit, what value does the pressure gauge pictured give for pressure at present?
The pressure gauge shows 0.2; bar
